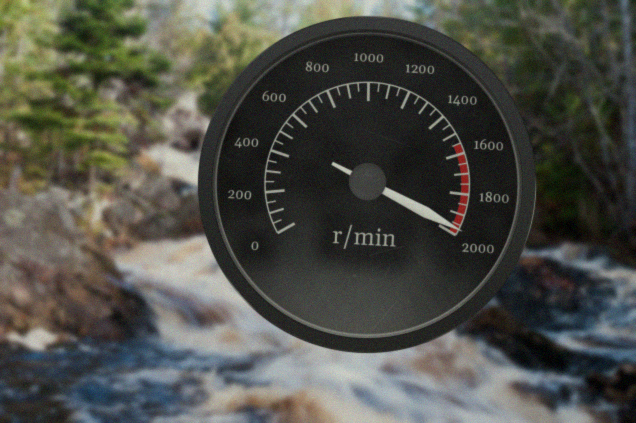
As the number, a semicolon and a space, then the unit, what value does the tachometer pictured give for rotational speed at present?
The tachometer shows 1975; rpm
